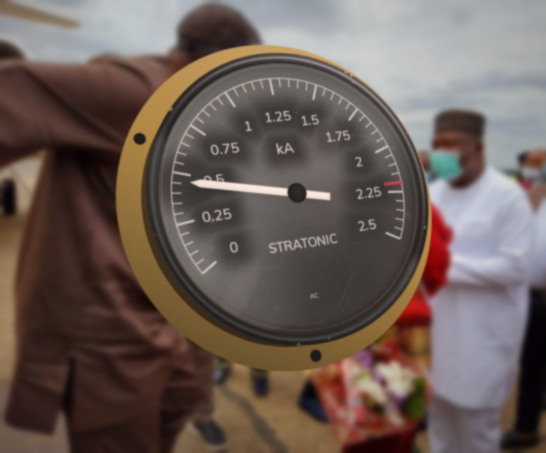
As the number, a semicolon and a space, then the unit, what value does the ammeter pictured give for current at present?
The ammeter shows 0.45; kA
